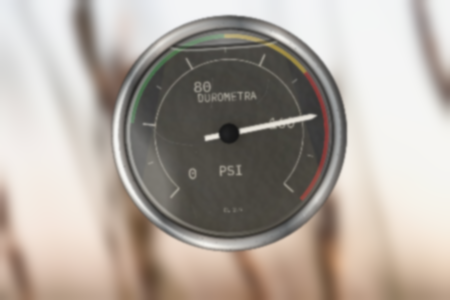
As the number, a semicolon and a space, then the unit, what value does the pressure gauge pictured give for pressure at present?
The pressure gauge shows 160; psi
